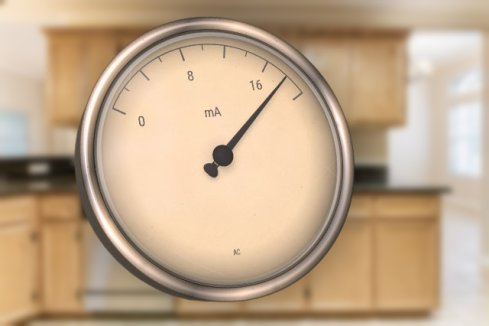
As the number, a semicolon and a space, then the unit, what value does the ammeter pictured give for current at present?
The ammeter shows 18; mA
